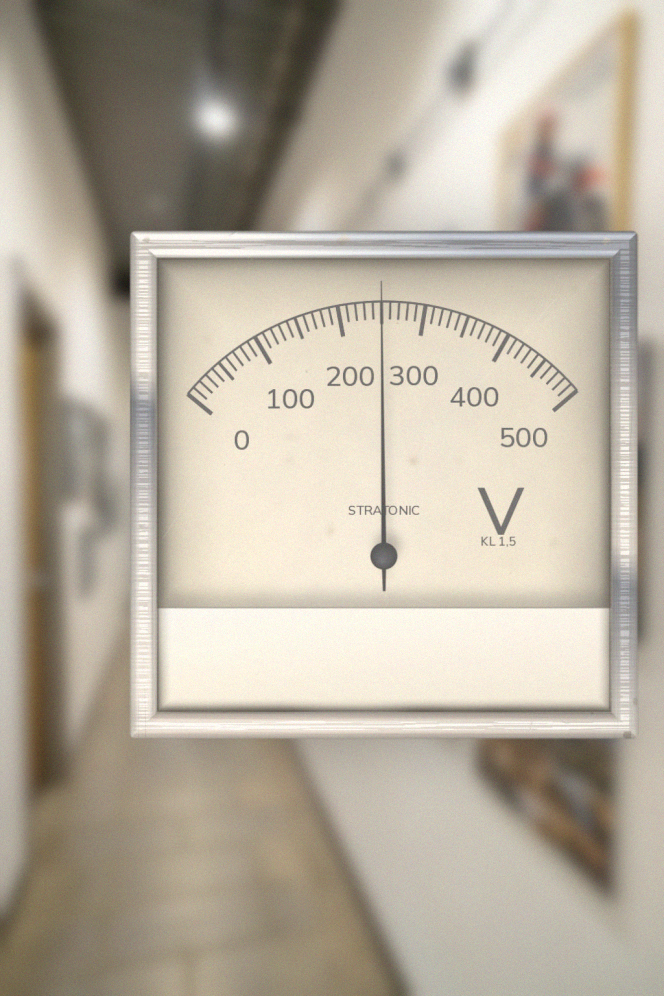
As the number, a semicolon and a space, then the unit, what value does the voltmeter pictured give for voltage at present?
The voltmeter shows 250; V
